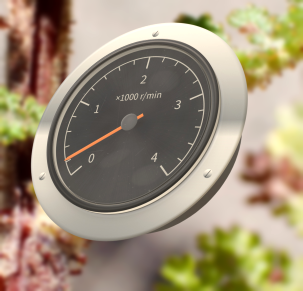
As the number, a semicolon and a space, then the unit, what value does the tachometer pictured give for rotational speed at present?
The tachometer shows 200; rpm
